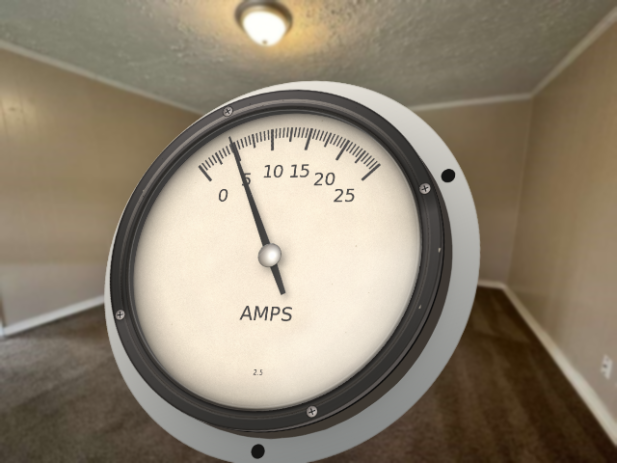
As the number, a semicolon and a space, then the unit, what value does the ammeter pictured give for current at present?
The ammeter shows 5; A
